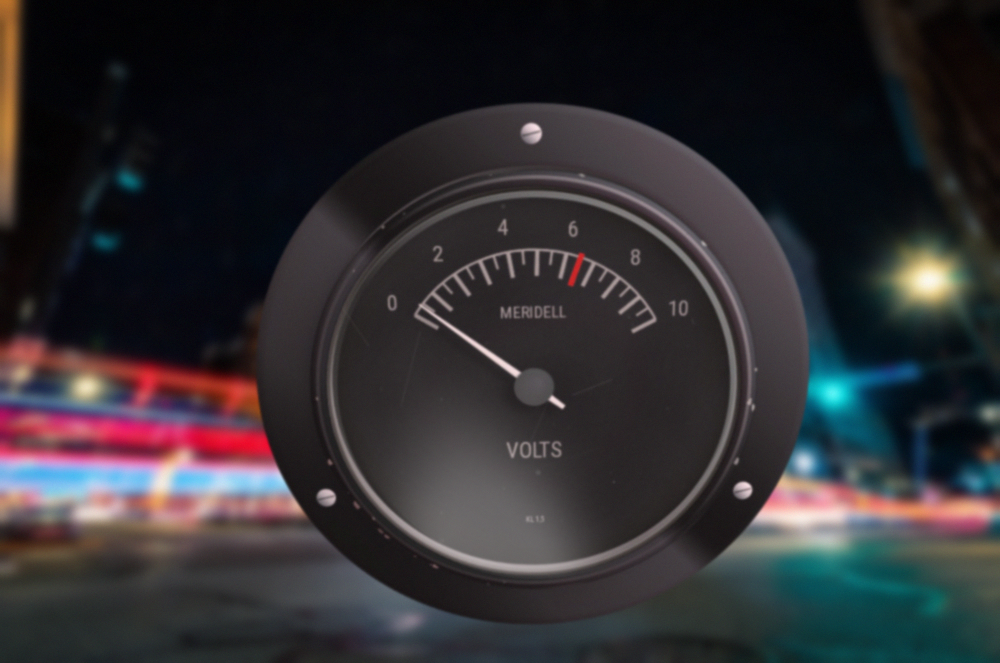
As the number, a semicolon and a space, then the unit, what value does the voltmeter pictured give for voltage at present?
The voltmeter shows 0.5; V
